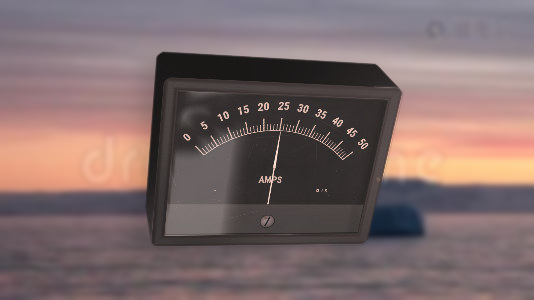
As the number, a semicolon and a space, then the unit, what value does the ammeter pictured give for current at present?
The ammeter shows 25; A
